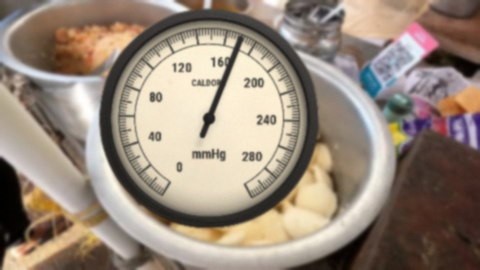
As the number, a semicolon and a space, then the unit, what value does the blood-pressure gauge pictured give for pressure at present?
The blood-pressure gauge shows 170; mmHg
